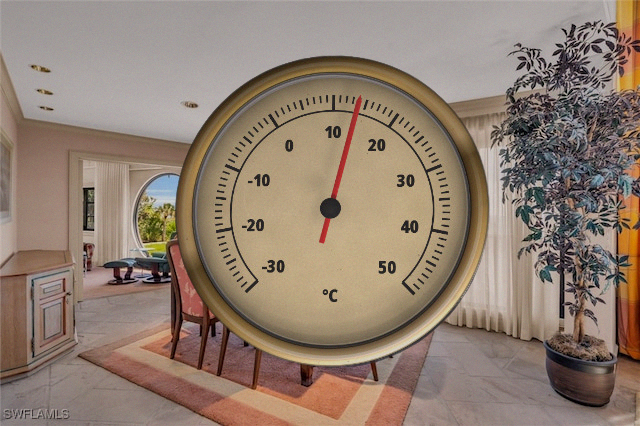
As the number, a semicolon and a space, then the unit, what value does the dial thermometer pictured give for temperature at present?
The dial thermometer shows 14; °C
